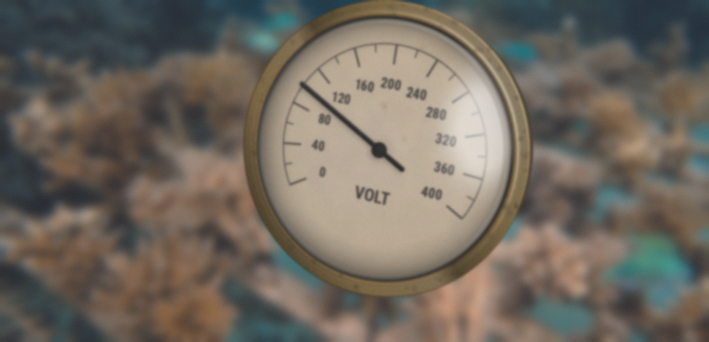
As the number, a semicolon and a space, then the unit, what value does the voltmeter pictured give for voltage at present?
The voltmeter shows 100; V
